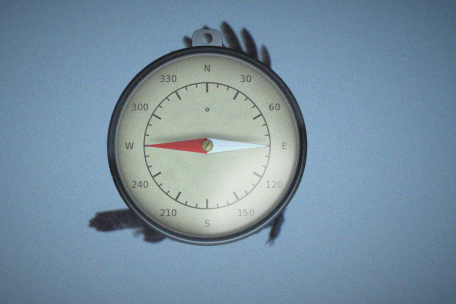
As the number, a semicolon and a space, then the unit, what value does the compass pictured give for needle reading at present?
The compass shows 270; °
